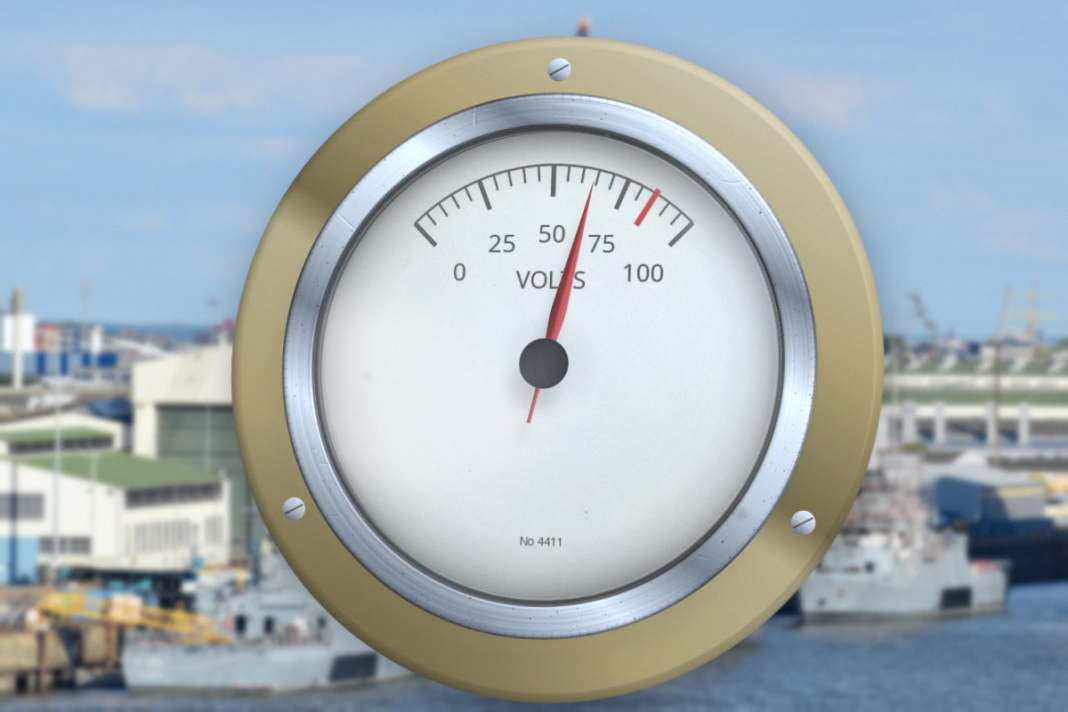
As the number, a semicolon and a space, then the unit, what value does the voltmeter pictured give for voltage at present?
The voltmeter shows 65; V
